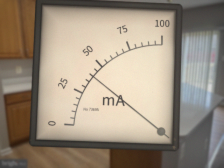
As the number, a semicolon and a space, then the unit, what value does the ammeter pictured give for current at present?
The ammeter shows 40; mA
